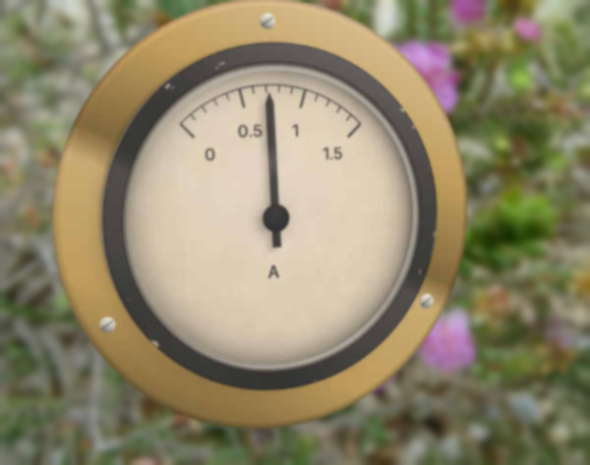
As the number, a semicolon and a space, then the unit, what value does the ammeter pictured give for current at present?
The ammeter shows 0.7; A
